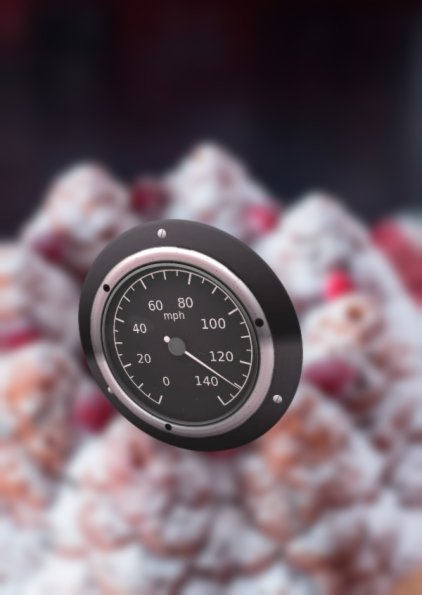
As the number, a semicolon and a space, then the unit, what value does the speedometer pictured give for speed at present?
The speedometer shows 130; mph
